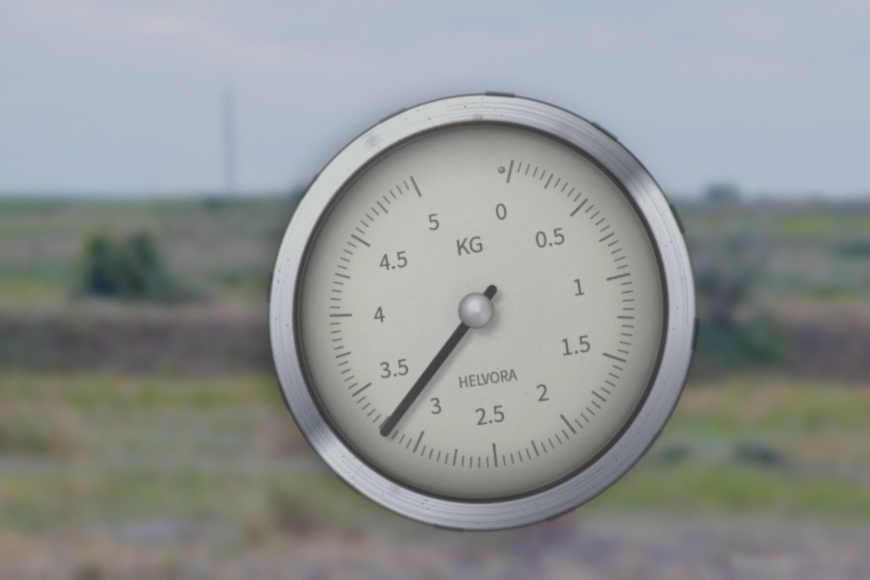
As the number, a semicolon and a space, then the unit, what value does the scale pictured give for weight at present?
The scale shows 3.2; kg
